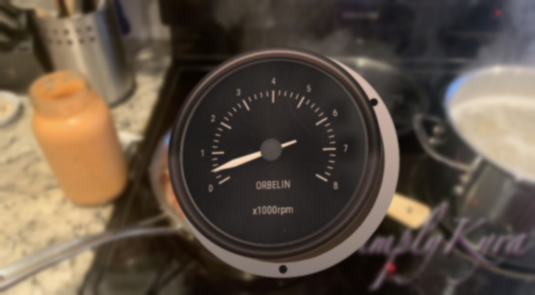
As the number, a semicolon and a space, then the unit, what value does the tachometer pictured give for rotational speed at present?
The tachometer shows 400; rpm
